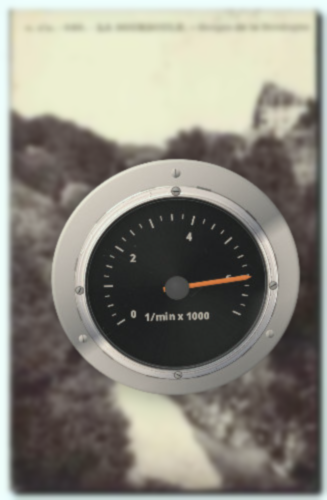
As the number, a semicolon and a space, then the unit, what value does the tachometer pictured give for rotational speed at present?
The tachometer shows 6000; rpm
